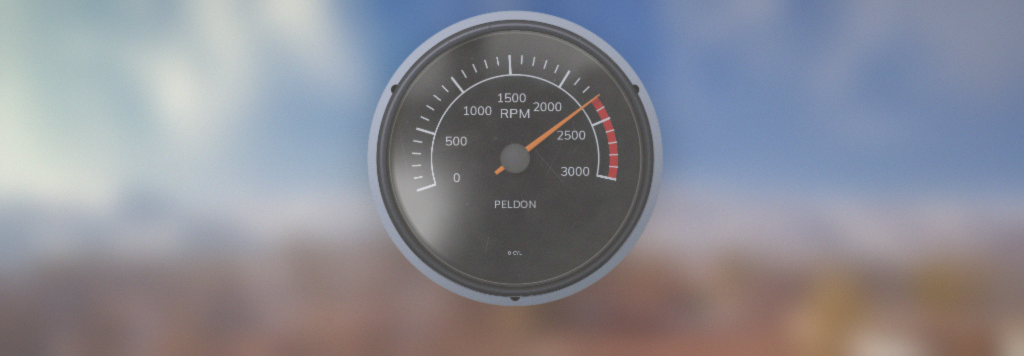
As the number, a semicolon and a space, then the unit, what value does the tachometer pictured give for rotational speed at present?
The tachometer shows 2300; rpm
